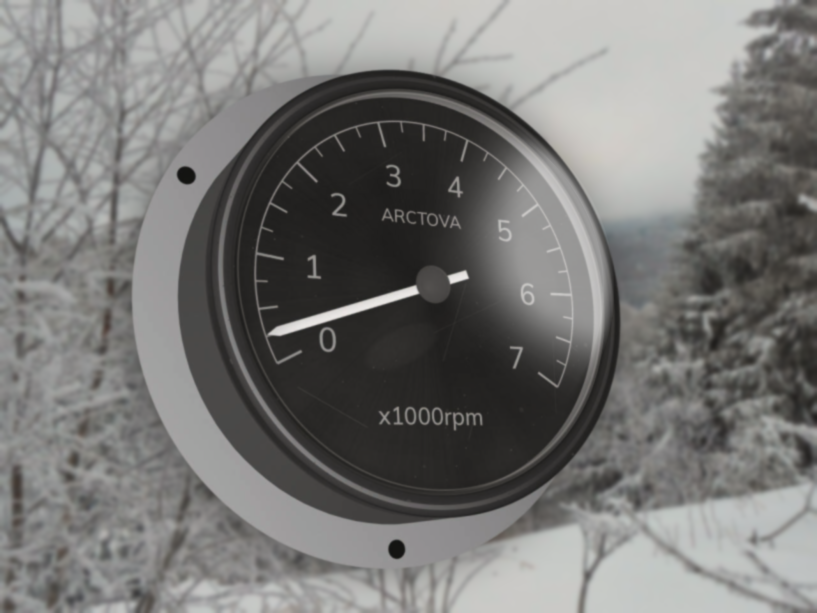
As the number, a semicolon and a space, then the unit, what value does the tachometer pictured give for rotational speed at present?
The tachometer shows 250; rpm
